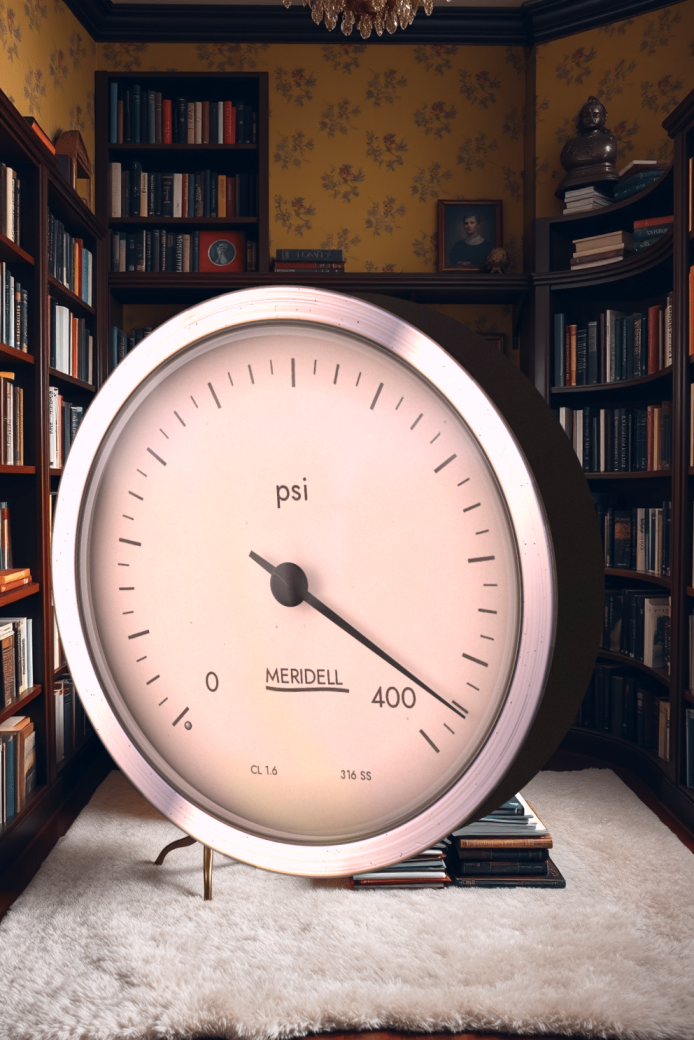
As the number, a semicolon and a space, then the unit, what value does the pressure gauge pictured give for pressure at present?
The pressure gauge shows 380; psi
